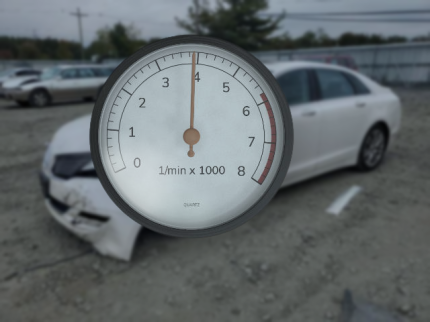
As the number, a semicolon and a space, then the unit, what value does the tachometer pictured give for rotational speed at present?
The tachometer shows 3900; rpm
